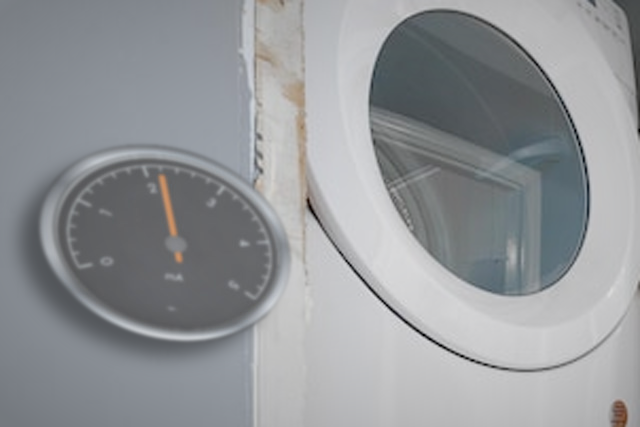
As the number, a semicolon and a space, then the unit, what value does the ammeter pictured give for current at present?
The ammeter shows 2.2; mA
